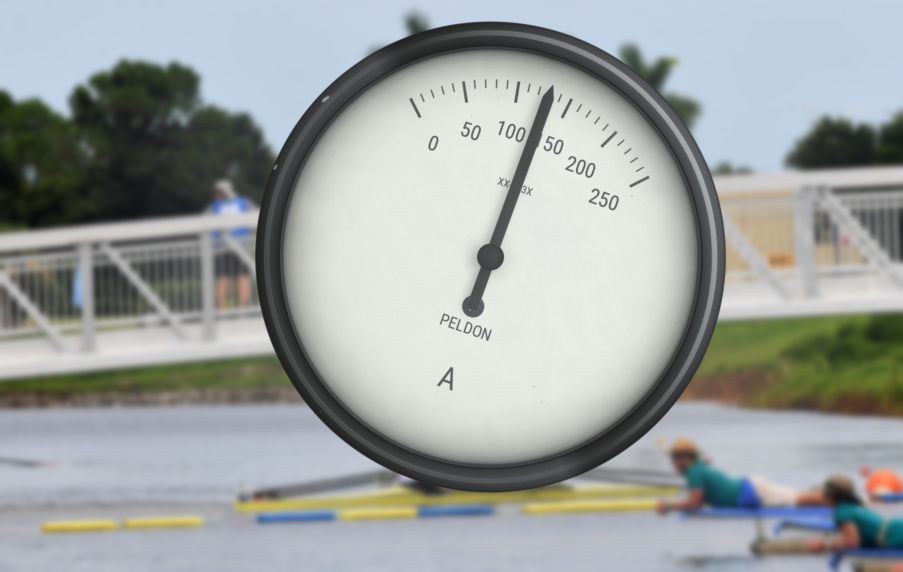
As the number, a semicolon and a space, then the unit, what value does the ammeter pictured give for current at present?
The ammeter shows 130; A
